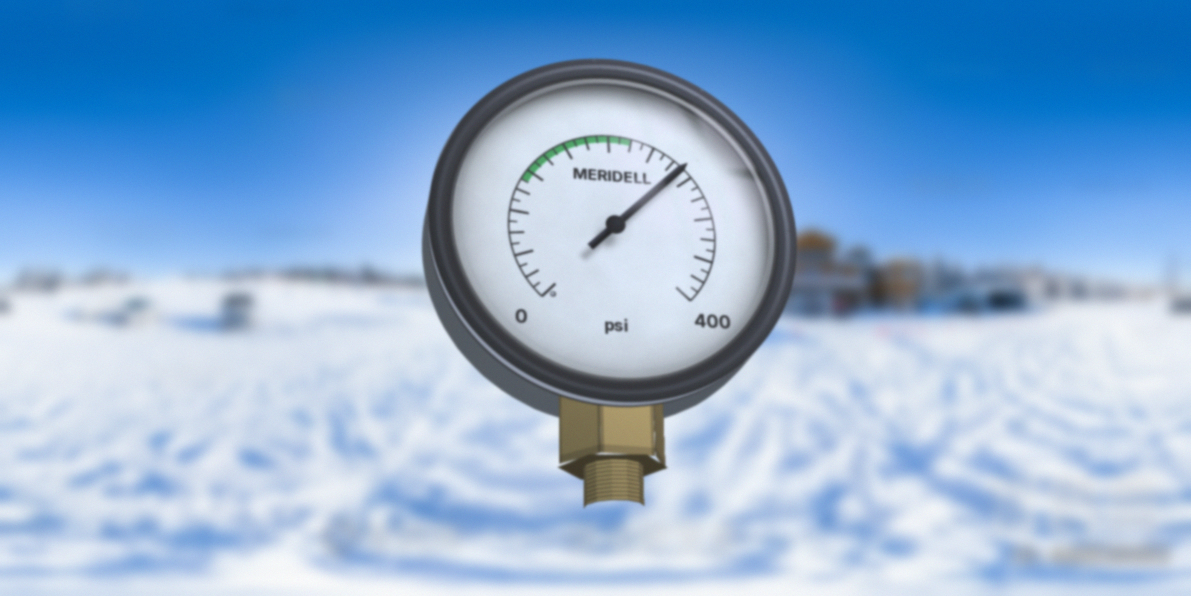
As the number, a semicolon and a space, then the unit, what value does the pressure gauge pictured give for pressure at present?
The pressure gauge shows 270; psi
